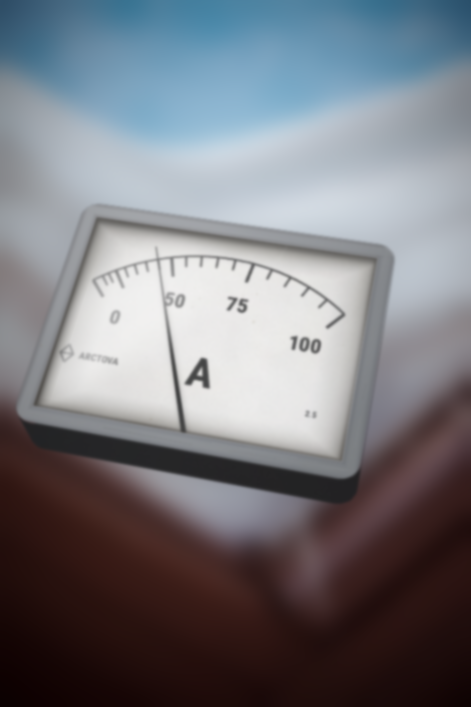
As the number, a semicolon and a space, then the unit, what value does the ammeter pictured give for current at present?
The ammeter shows 45; A
